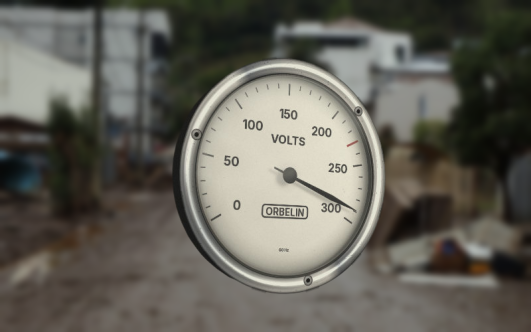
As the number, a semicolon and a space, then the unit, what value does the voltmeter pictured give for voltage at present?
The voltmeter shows 290; V
